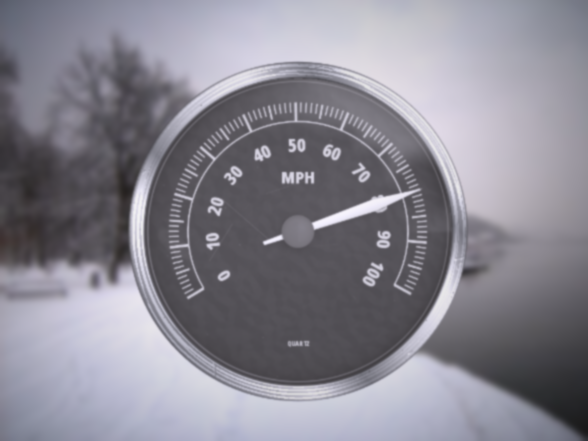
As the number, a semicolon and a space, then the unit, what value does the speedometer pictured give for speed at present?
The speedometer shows 80; mph
